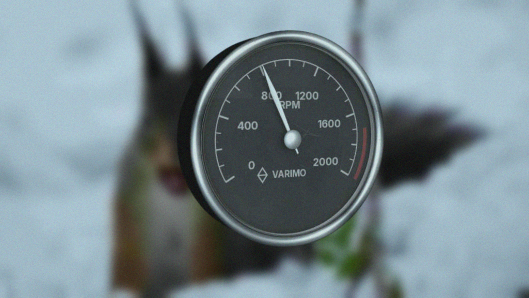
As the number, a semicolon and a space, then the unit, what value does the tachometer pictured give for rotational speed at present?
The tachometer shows 800; rpm
